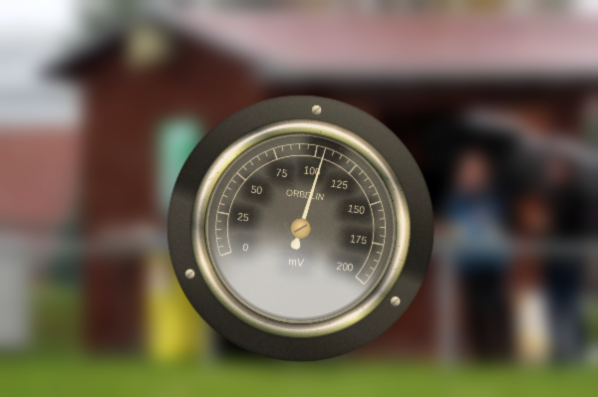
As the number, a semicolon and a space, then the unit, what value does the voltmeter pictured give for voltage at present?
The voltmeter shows 105; mV
